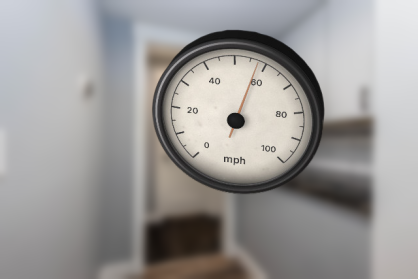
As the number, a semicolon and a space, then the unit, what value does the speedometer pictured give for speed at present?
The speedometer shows 57.5; mph
